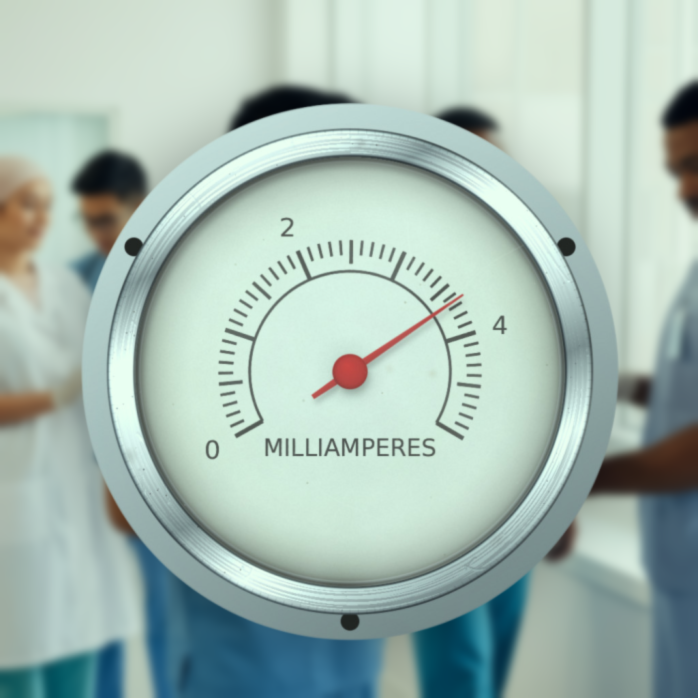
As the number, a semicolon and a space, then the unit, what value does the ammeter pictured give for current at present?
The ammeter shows 3.65; mA
